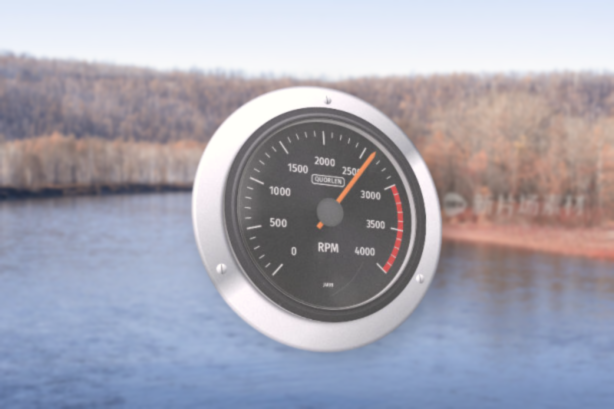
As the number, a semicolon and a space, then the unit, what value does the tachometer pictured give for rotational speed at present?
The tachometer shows 2600; rpm
